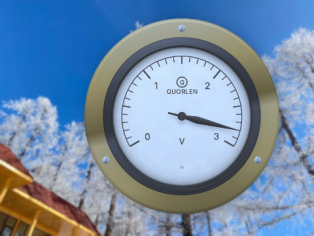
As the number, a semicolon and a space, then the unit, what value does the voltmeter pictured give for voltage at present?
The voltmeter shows 2.8; V
